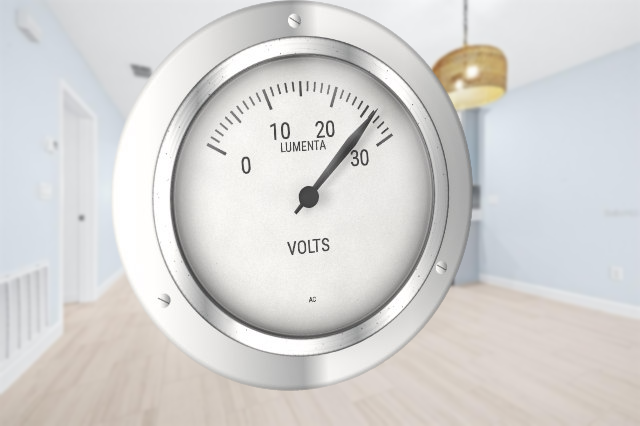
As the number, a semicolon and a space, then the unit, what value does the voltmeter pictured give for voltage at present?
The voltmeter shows 26; V
